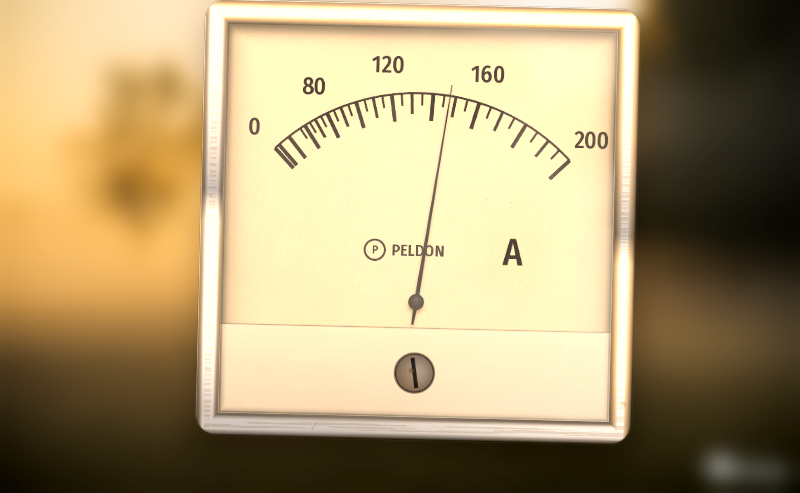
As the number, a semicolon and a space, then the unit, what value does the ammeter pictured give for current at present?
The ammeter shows 147.5; A
